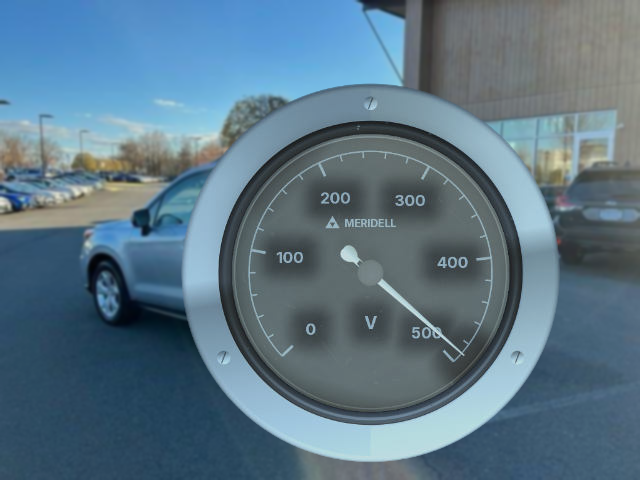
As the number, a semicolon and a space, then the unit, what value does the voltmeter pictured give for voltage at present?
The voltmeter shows 490; V
